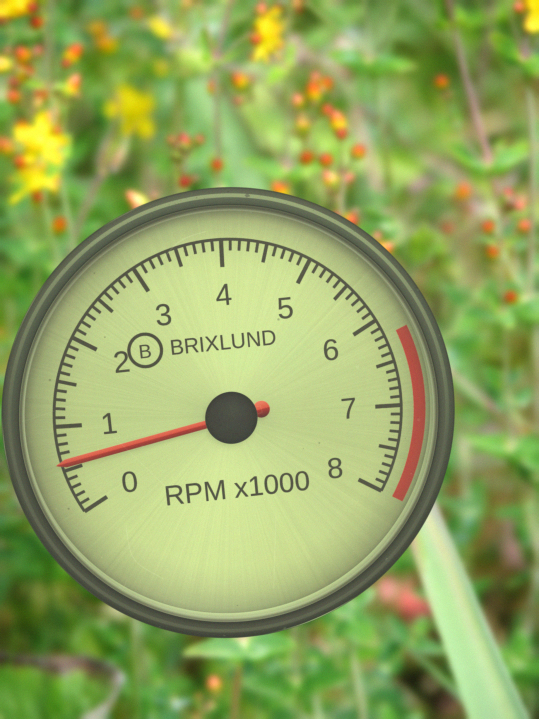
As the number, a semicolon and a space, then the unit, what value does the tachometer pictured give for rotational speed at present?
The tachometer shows 600; rpm
